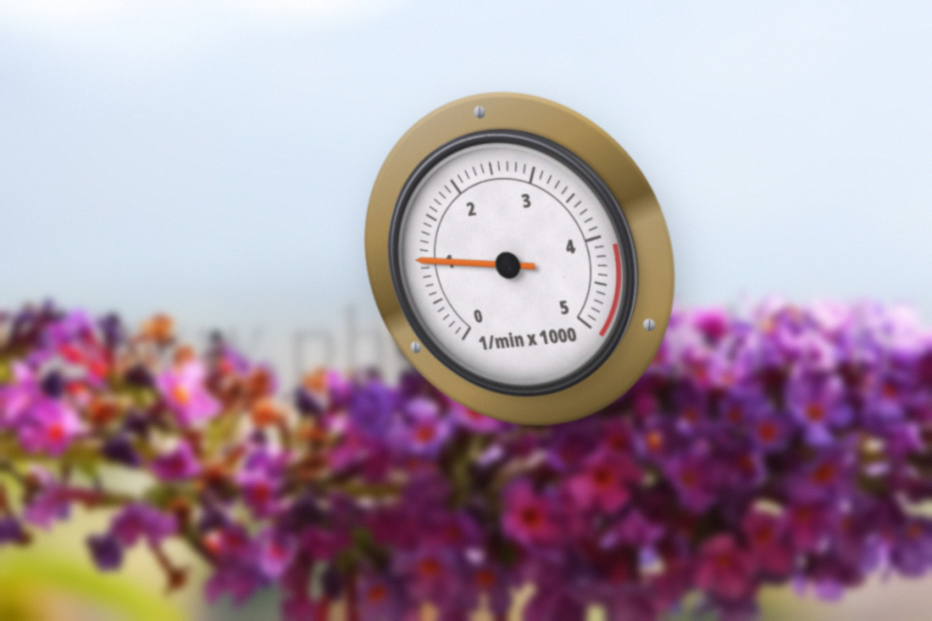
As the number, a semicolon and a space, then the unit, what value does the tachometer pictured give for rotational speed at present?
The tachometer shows 1000; rpm
